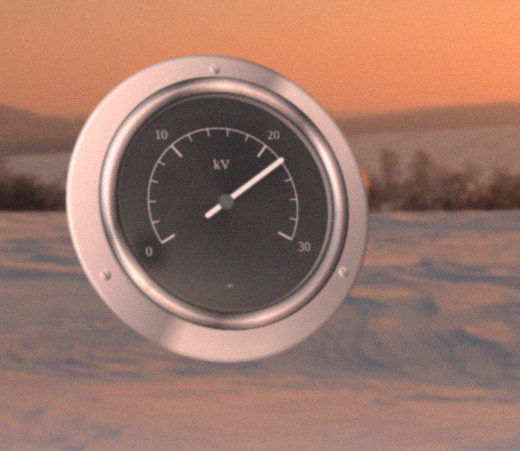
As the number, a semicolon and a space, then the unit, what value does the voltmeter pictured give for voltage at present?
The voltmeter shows 22; kV
